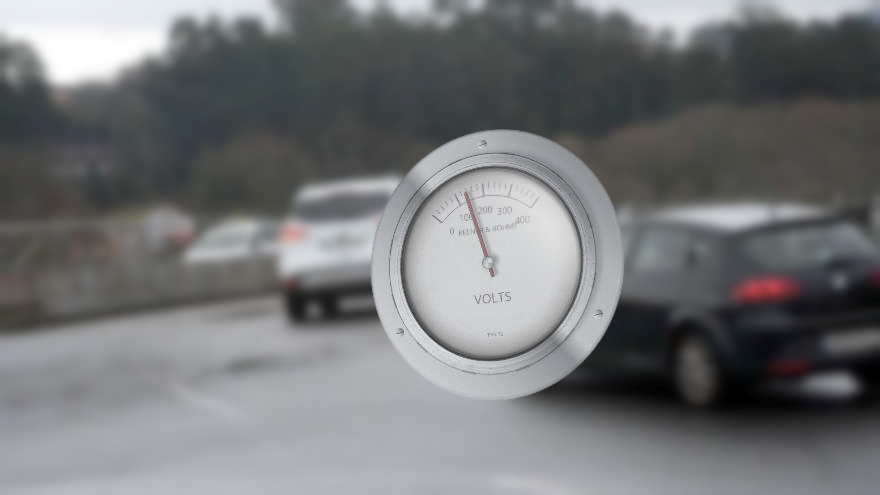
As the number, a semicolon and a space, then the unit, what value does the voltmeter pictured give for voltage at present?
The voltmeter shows 140; V
